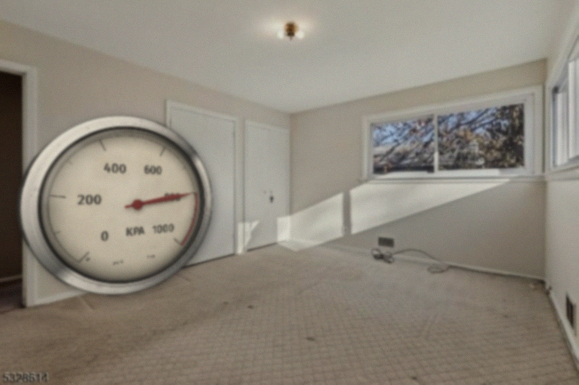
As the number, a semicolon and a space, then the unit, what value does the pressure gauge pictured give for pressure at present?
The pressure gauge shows 800; kPa
